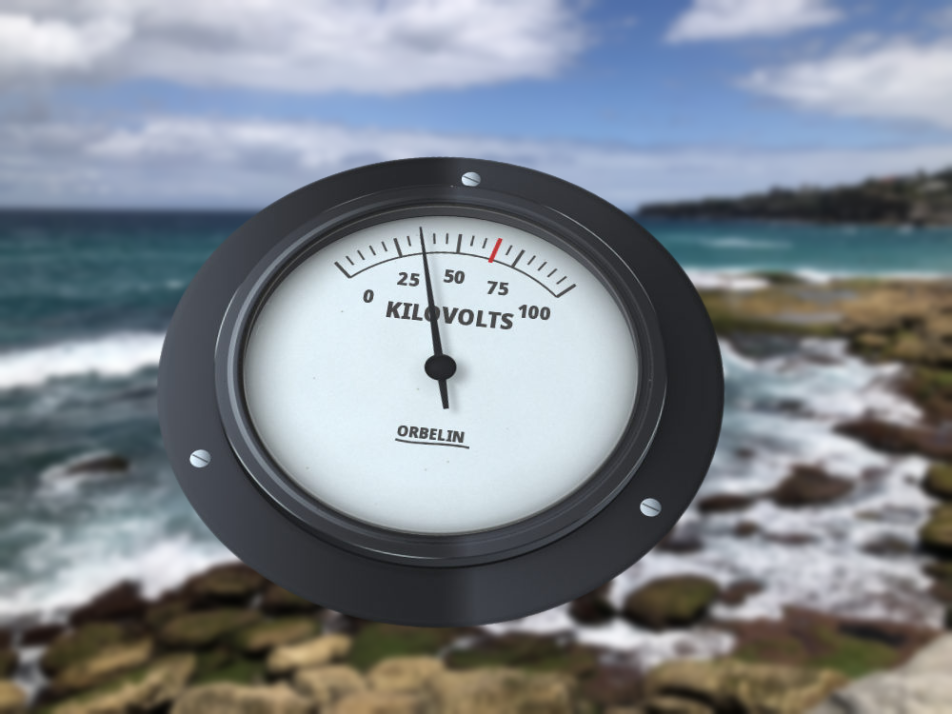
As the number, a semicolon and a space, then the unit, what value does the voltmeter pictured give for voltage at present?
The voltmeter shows 35; kV
